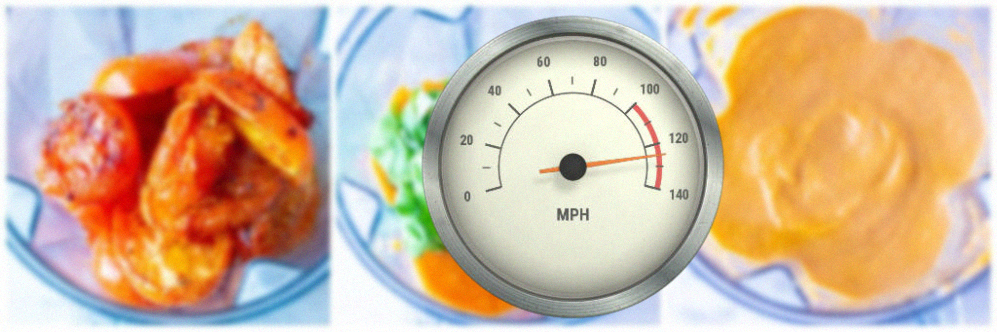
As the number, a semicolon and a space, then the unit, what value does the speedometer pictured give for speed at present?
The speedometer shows 125; mph
